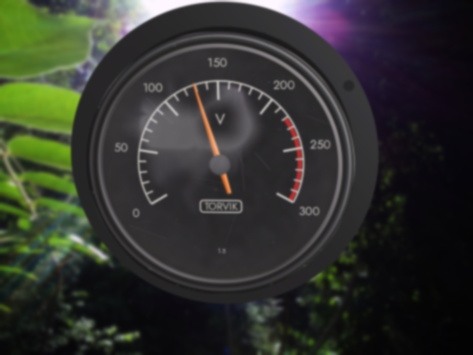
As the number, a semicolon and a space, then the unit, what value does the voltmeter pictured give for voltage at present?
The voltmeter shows 130; V
